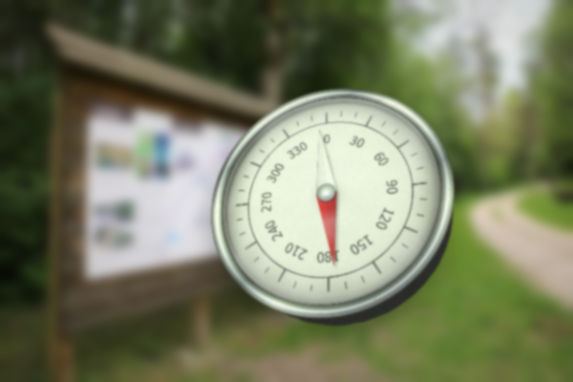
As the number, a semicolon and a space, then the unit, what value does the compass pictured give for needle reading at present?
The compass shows 175; °
